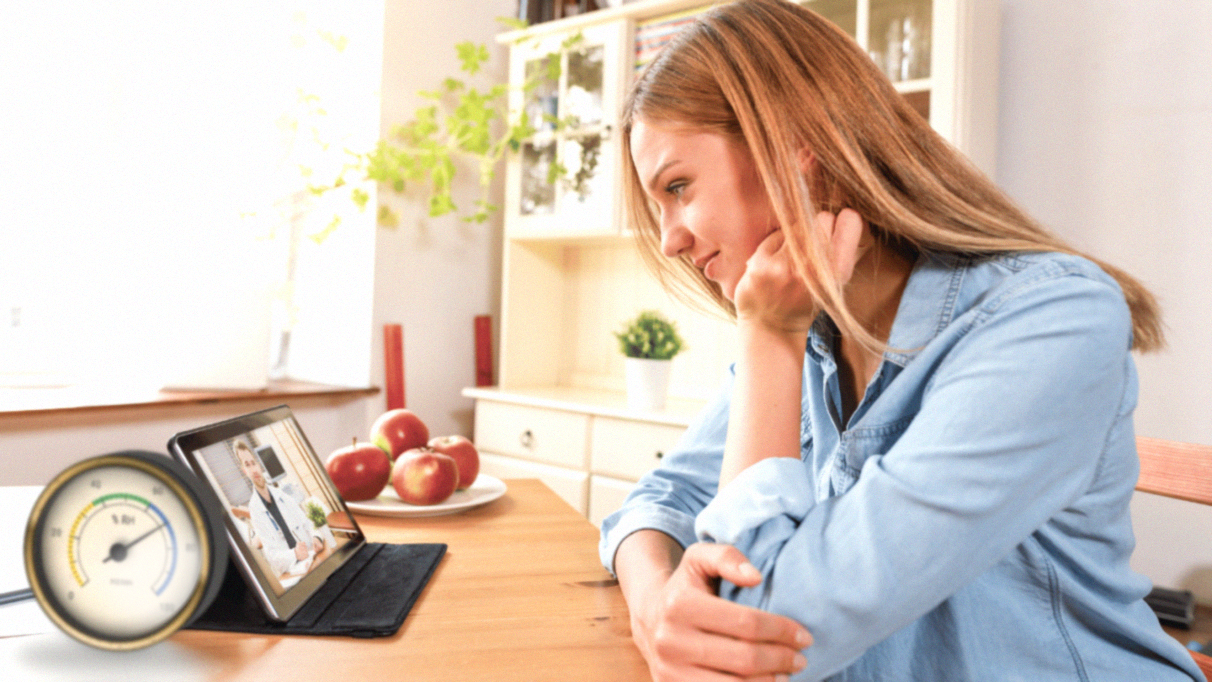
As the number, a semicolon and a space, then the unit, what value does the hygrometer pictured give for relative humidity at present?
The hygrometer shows 70; %
